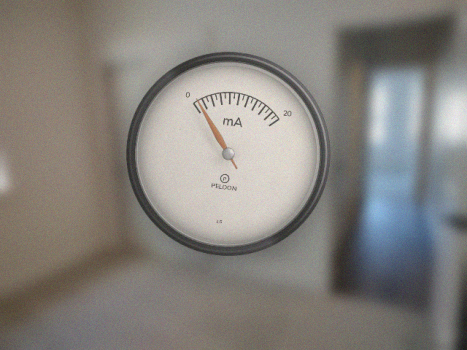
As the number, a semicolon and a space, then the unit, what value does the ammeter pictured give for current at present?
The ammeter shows 1; mA
